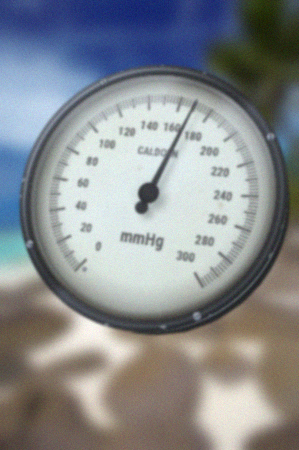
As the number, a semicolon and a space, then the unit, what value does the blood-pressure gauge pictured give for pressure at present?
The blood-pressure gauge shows 170; mmHg
